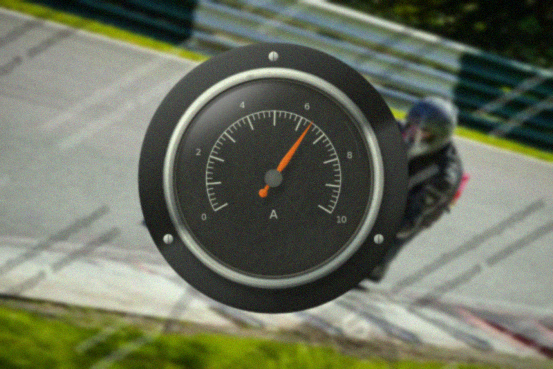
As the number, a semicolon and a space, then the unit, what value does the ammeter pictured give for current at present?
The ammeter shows 6.4; A
